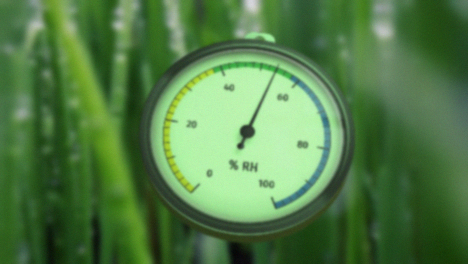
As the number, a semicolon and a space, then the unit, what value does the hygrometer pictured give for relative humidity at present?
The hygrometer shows 54; %
